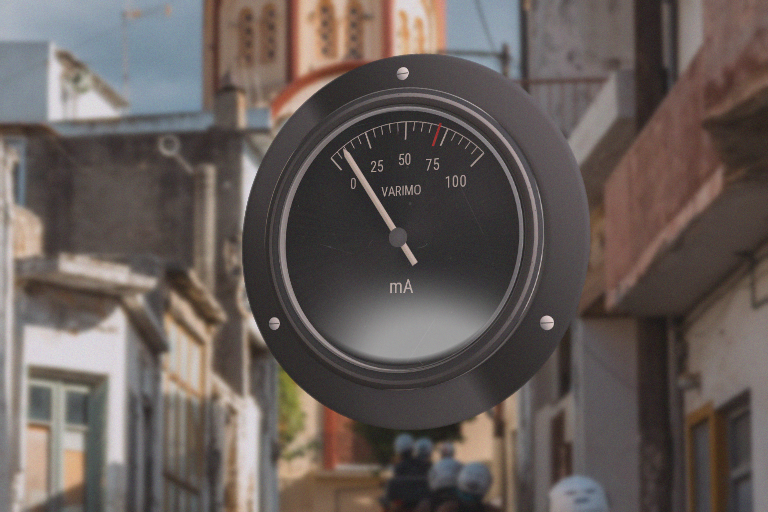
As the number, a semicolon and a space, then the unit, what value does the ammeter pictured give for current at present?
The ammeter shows 10; mA
